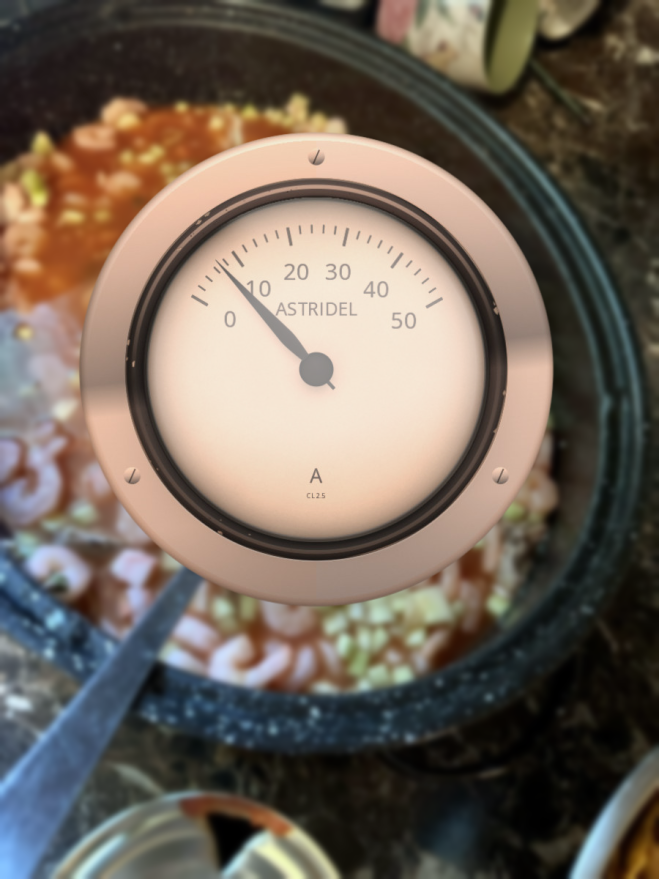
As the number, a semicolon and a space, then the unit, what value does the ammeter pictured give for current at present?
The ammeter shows 7; A
